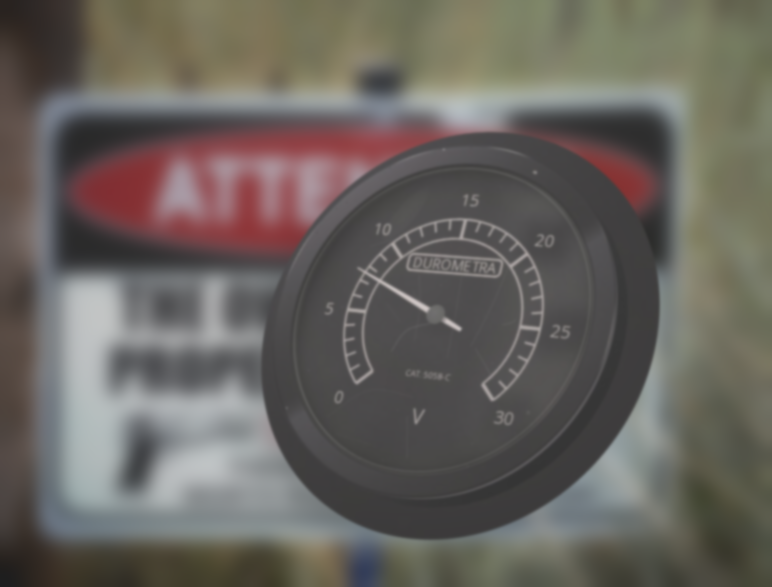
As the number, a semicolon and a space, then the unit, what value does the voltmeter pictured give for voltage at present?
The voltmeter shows 7.5; V
